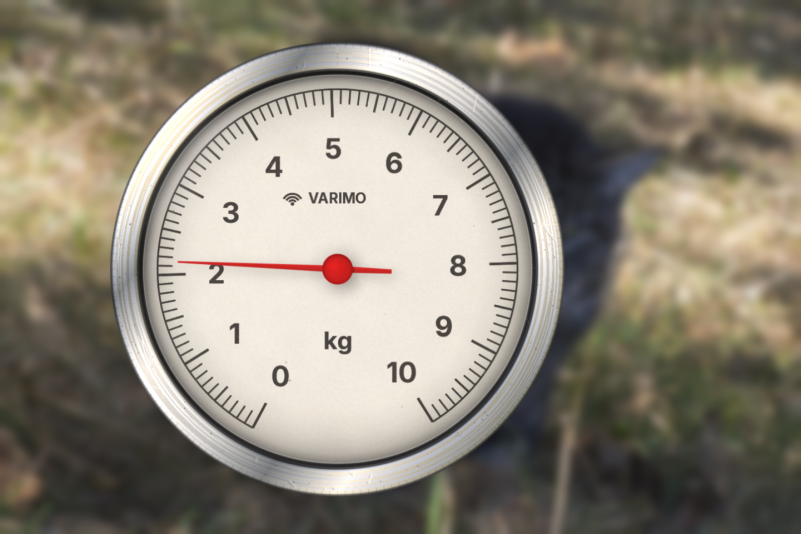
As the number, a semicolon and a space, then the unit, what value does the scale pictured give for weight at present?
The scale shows 2.15; kg
